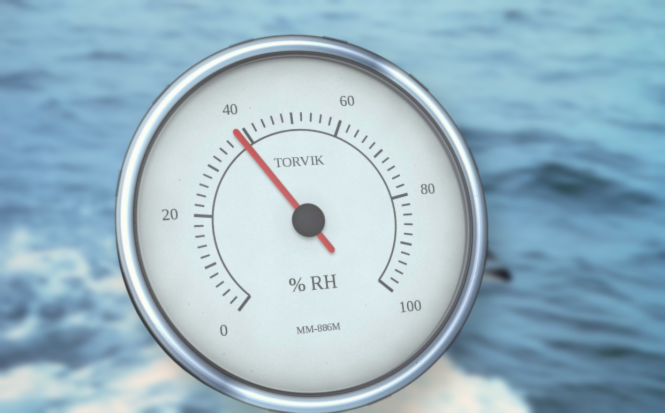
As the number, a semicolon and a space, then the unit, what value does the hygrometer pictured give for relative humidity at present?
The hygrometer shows 38; %
